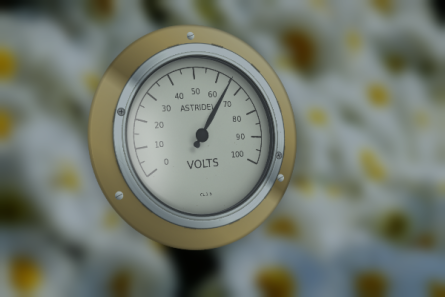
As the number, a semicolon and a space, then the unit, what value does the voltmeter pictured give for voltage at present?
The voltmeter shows 65; V
